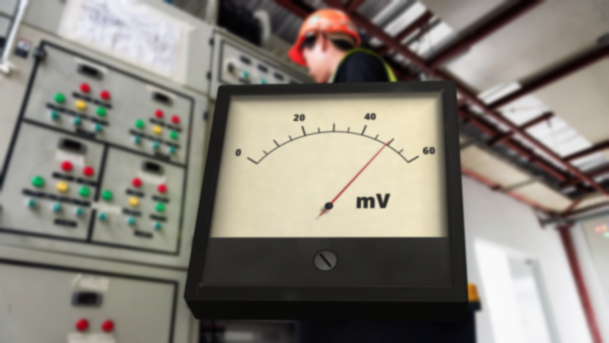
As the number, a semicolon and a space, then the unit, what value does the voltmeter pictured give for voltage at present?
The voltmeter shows 50; mV
